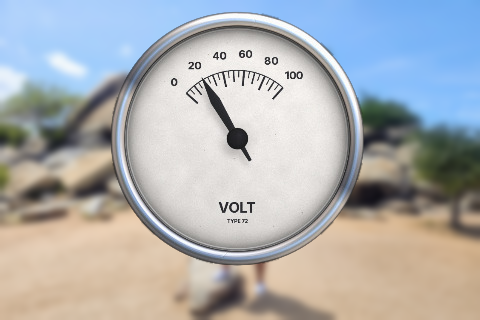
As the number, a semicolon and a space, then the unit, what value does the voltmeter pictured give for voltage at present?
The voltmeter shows 20; V
